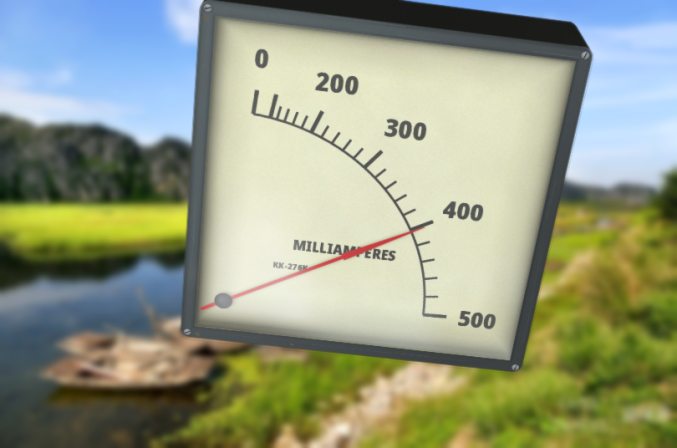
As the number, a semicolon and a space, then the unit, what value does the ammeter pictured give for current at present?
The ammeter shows 400; mA
